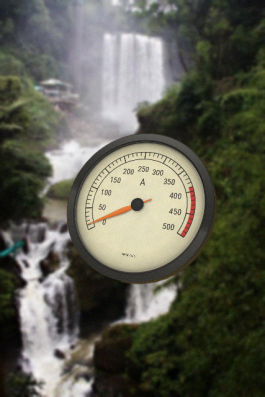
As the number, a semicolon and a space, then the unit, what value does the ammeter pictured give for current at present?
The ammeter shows 10; A
